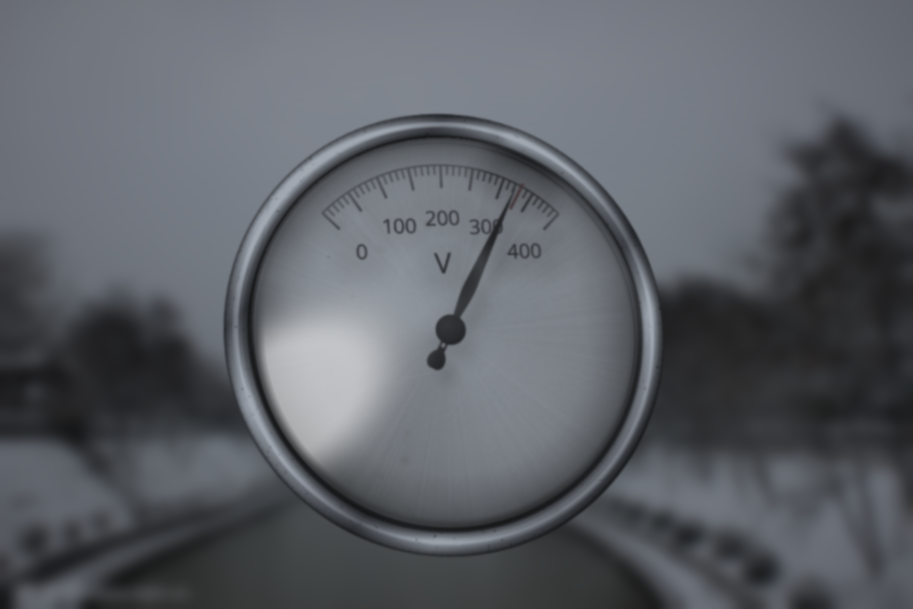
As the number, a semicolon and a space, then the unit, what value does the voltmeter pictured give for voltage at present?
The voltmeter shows 320; V
